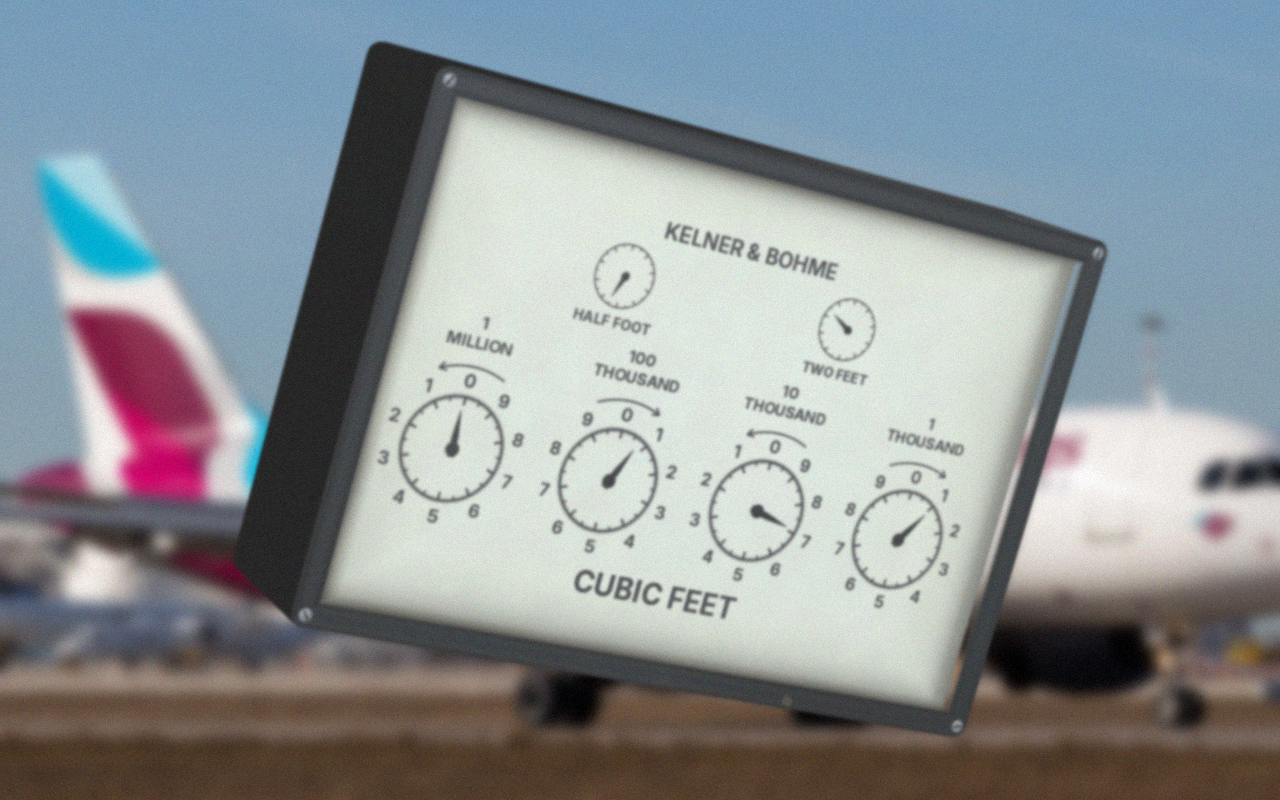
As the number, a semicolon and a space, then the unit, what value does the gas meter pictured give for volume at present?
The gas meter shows 7100; ft³
